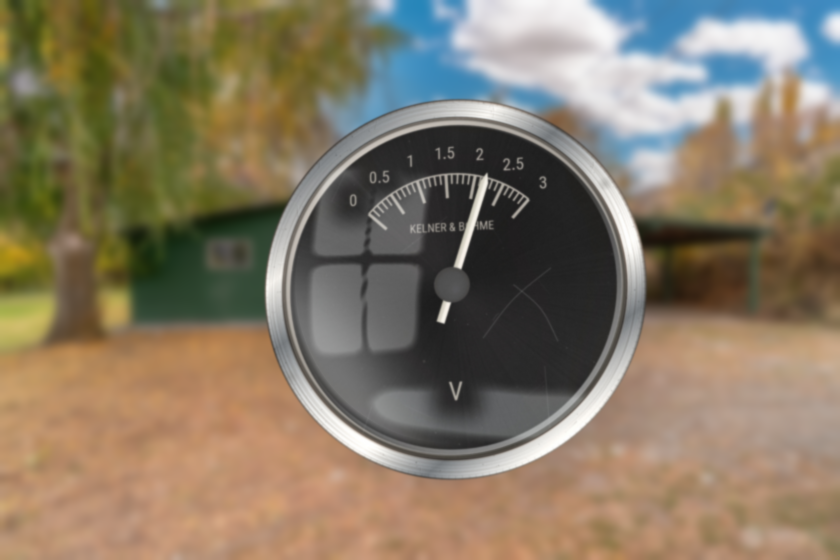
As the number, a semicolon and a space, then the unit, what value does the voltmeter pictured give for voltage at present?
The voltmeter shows 2.2; V
